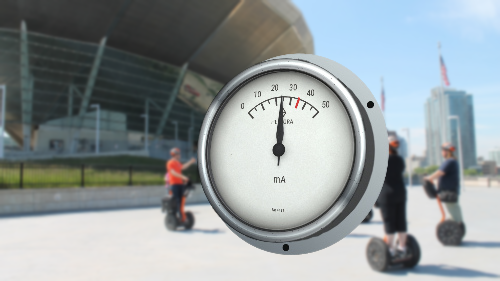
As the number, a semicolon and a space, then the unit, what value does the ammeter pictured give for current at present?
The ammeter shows 25; mA
